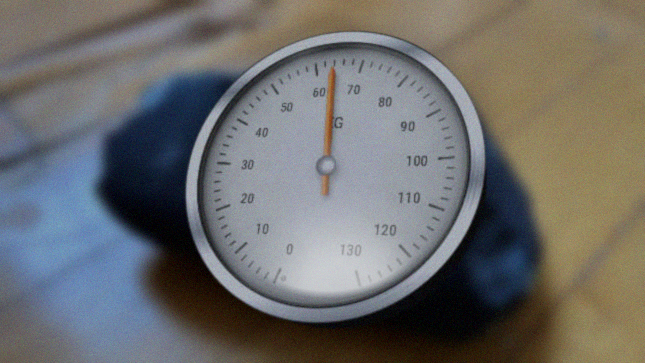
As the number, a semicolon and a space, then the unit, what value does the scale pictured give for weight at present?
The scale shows 64; kg
